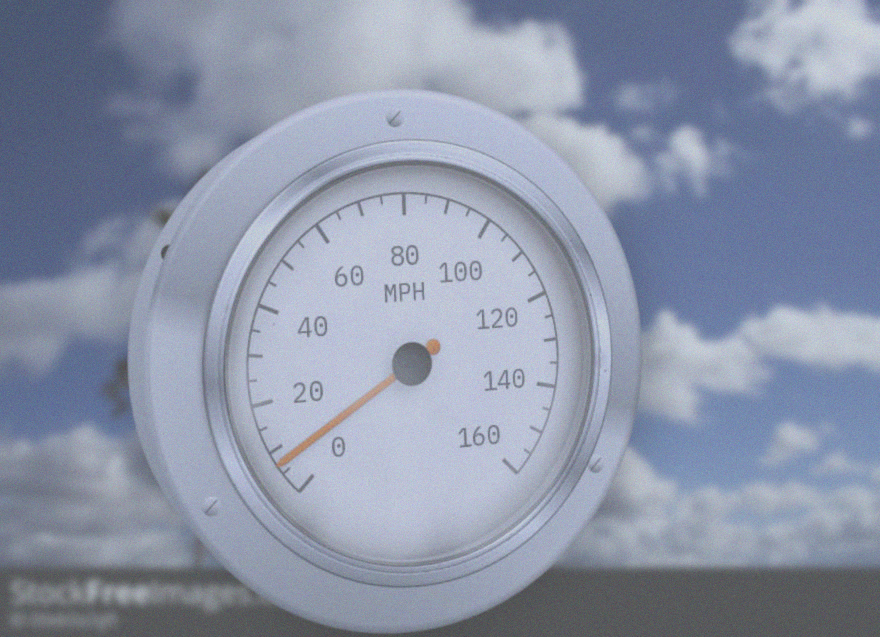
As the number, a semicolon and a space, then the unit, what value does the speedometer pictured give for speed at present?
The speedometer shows 7.5; mph
